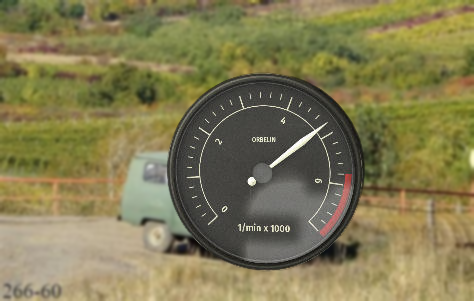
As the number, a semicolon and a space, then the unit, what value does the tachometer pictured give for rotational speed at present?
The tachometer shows 4800; rpm
